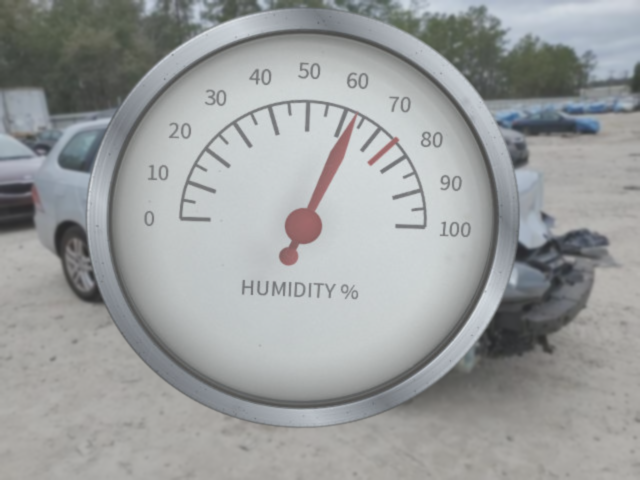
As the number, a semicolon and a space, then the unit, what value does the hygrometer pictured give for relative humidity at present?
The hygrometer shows 62.5; %
